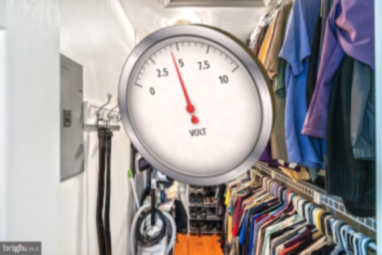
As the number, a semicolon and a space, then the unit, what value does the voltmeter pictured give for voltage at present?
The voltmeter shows 4.5; V
